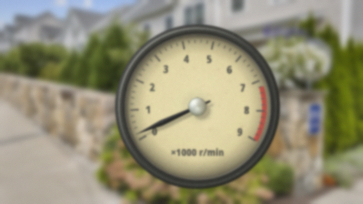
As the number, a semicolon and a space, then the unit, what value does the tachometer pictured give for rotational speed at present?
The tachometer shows 200; rpm
